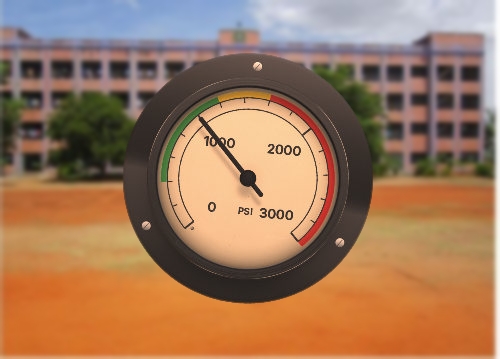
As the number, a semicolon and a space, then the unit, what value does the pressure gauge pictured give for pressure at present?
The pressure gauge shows 1000; psi
